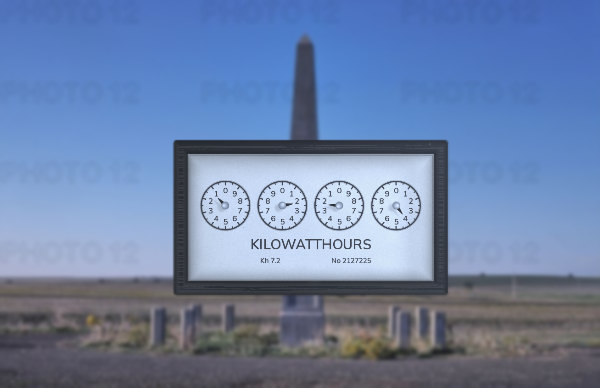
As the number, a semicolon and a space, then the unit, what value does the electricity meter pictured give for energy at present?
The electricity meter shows 1224; kWh
